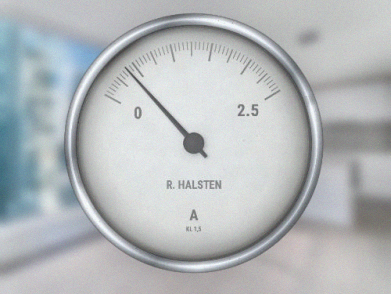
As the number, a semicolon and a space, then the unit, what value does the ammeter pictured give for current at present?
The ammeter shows 0.4; A
